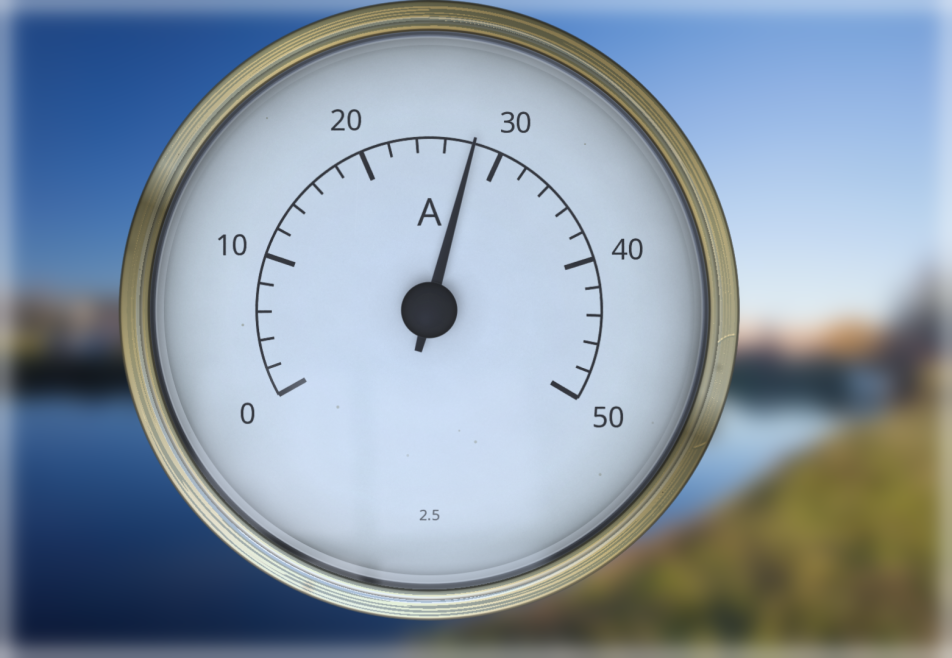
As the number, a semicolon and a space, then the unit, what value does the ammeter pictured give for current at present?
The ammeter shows 28; A
